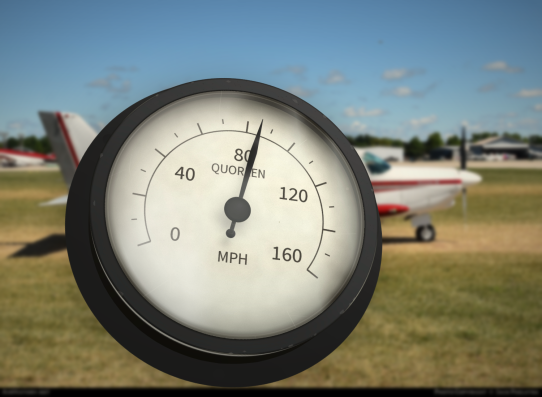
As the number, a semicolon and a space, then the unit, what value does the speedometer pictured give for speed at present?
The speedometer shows 85; mph
